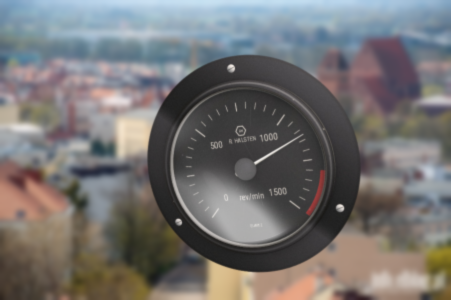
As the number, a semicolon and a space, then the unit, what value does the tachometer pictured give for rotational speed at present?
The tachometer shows 1125; rpm
